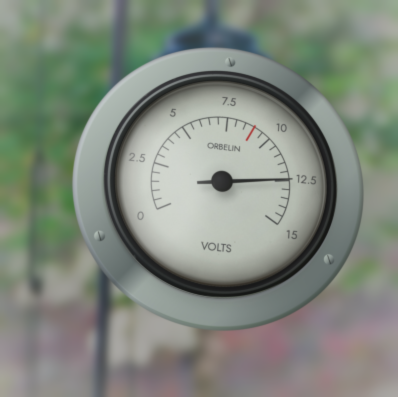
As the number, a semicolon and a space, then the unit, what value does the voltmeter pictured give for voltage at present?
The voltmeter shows 12.5; V
